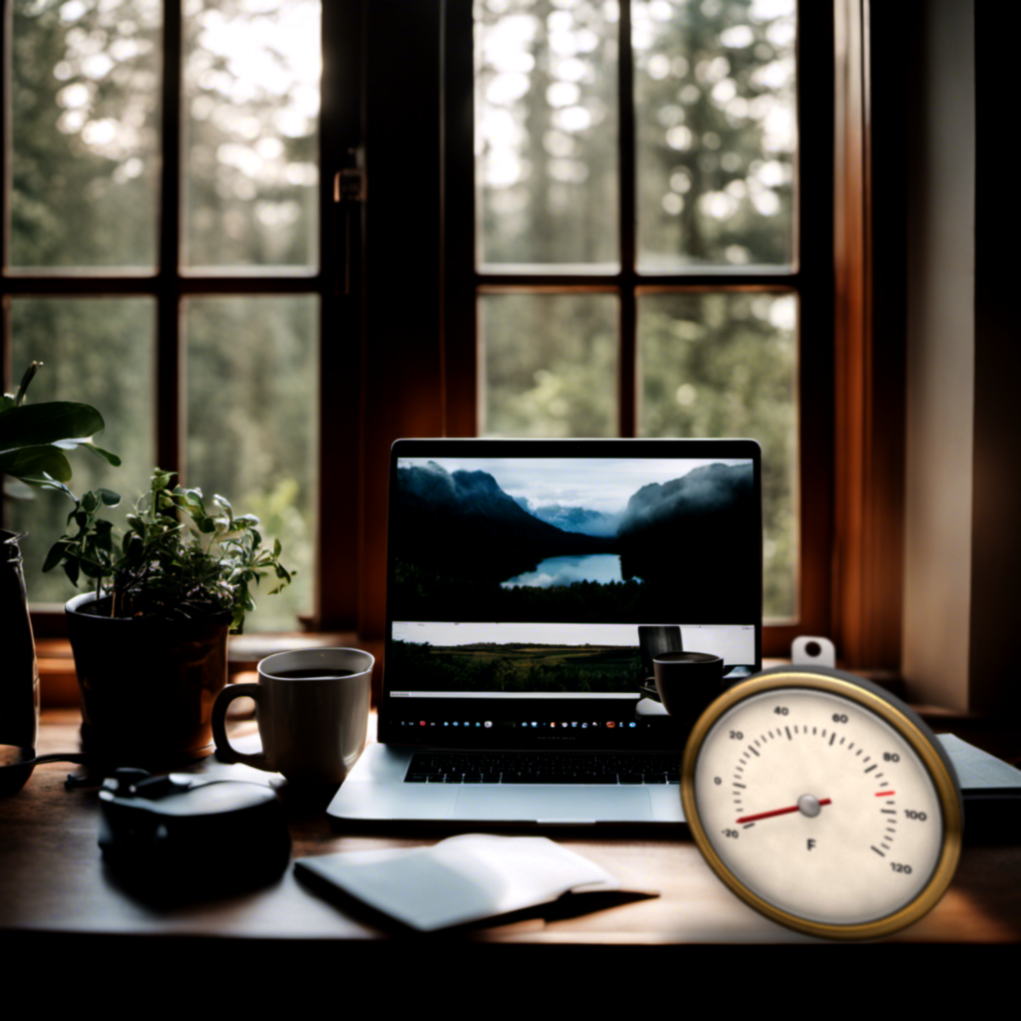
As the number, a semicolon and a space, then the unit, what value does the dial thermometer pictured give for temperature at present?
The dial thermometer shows -16; °F
